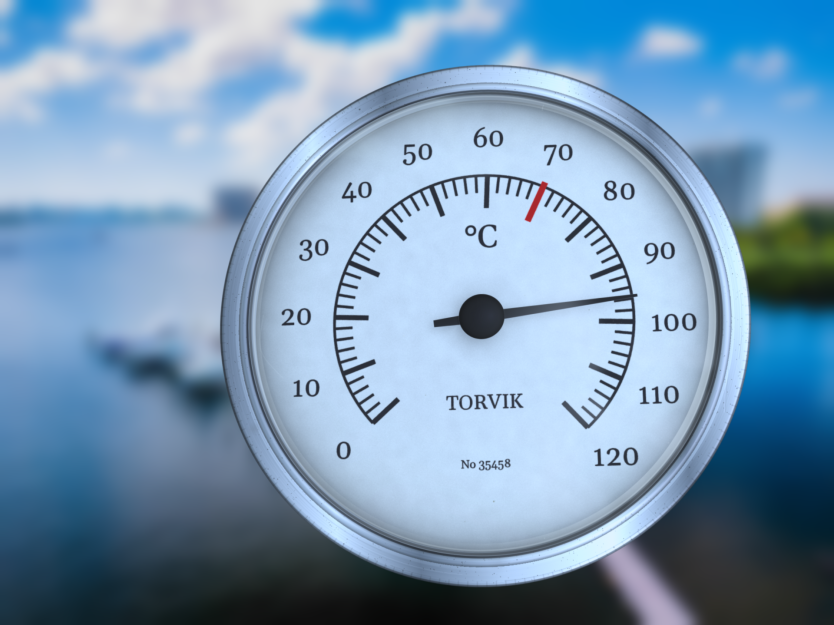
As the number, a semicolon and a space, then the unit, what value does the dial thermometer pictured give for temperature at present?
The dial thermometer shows 96; °C
